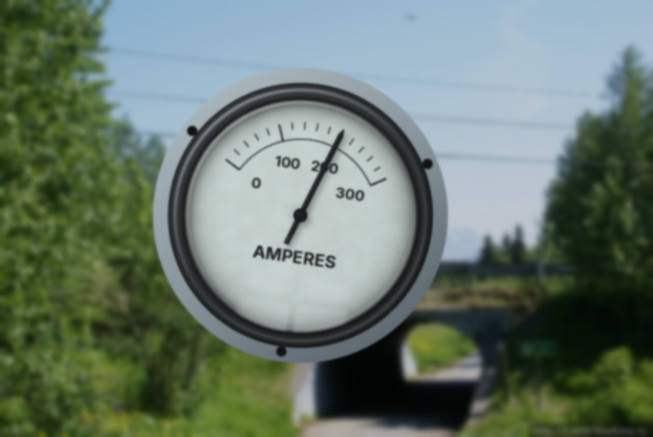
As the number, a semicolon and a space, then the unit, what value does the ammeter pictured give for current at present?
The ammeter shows 200; A
